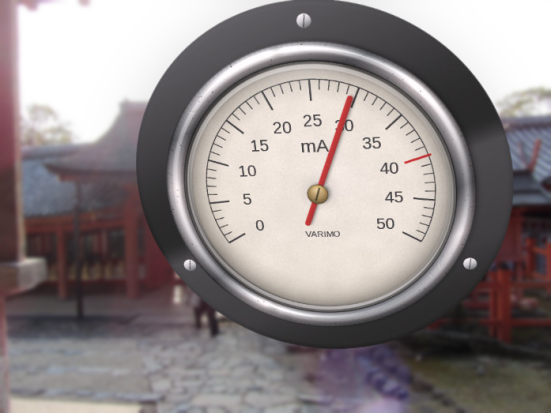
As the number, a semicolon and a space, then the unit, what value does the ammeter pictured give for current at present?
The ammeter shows 29.5; mA
